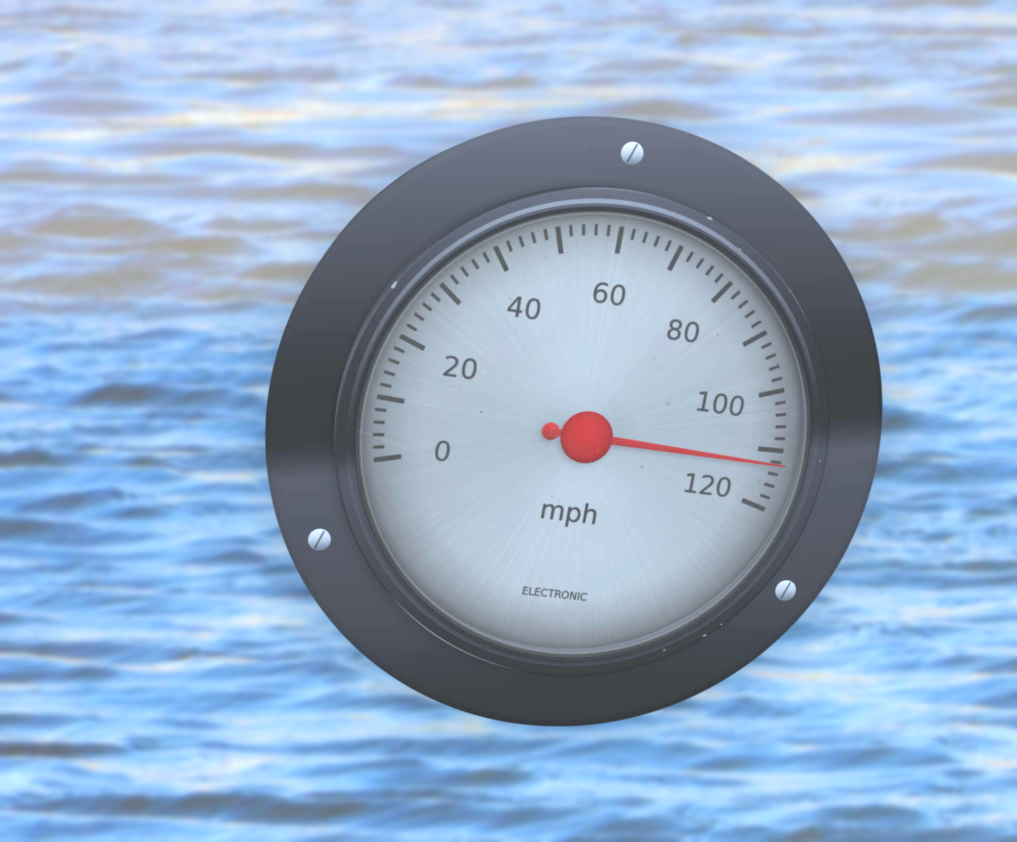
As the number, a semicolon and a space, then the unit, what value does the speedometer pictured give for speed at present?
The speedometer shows 112; mph
